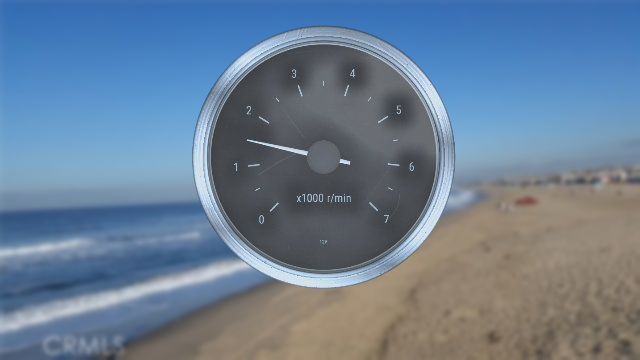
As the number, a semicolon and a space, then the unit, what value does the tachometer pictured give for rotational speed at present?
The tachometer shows 1500; rpm
